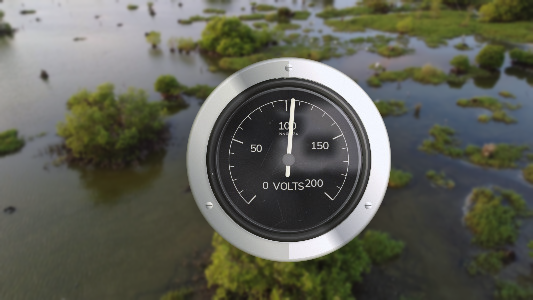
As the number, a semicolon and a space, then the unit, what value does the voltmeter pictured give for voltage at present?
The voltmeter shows 105; V
